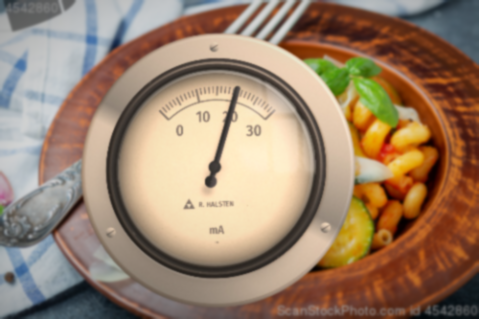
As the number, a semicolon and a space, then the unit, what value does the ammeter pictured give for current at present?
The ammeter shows 20; mA
